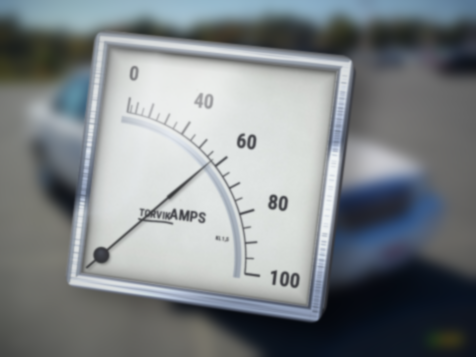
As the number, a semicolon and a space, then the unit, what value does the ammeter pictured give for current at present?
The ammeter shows 57.5; A
